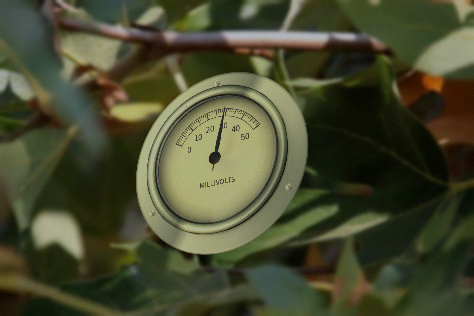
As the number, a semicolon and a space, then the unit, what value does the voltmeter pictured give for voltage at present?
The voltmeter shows 30; mV
